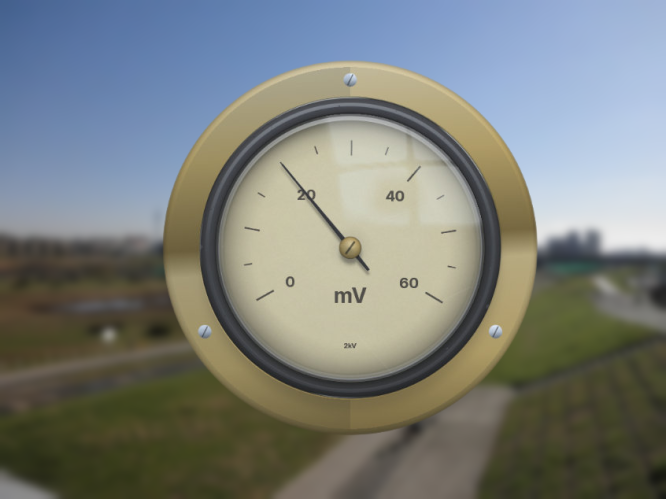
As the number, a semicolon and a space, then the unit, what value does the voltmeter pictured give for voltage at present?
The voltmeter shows 20; mV
